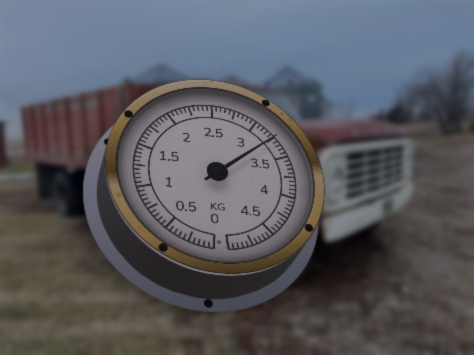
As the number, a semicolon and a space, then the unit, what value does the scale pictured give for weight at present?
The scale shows 3.25; kg
